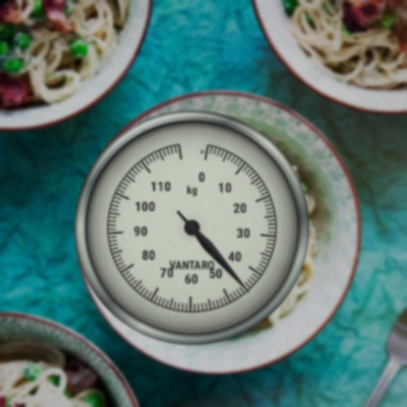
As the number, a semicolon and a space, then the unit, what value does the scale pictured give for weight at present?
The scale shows 45; kg
